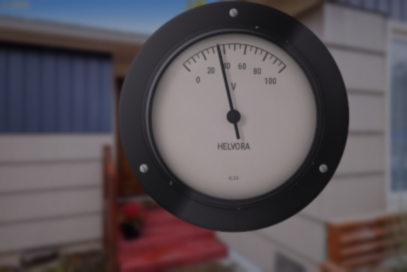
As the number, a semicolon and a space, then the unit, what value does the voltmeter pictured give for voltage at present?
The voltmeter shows 35; V
